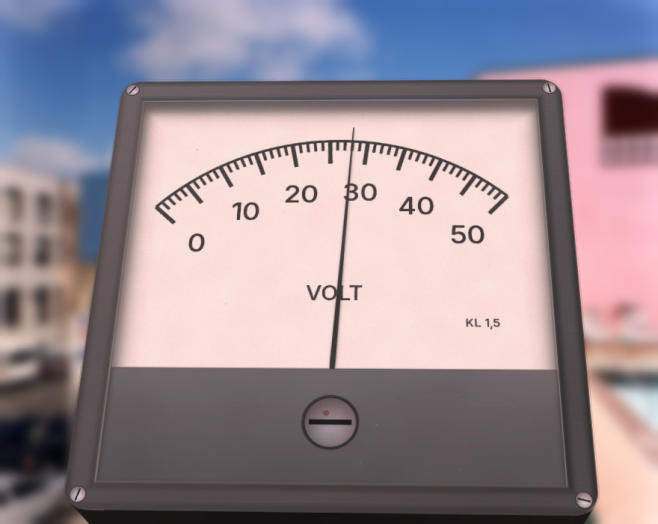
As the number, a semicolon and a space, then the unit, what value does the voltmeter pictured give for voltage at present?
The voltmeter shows 28; V
